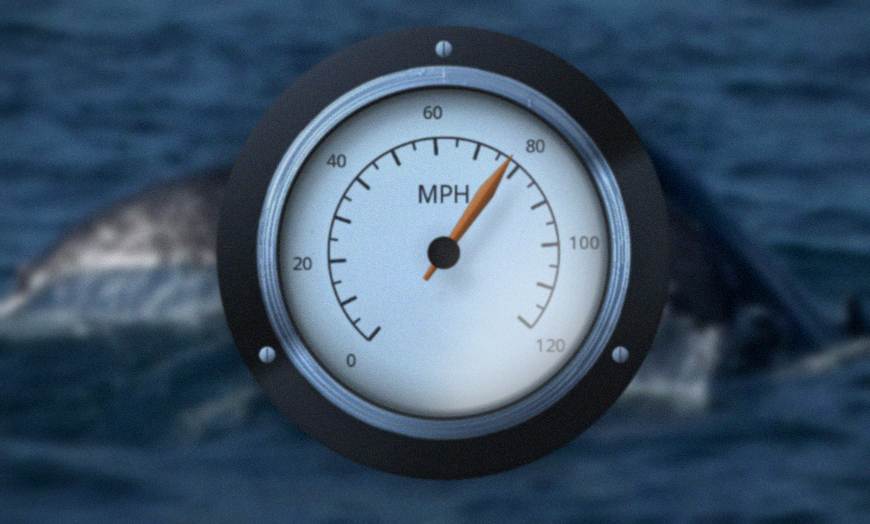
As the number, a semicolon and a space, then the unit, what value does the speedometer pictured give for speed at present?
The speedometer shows 77.5; mph
